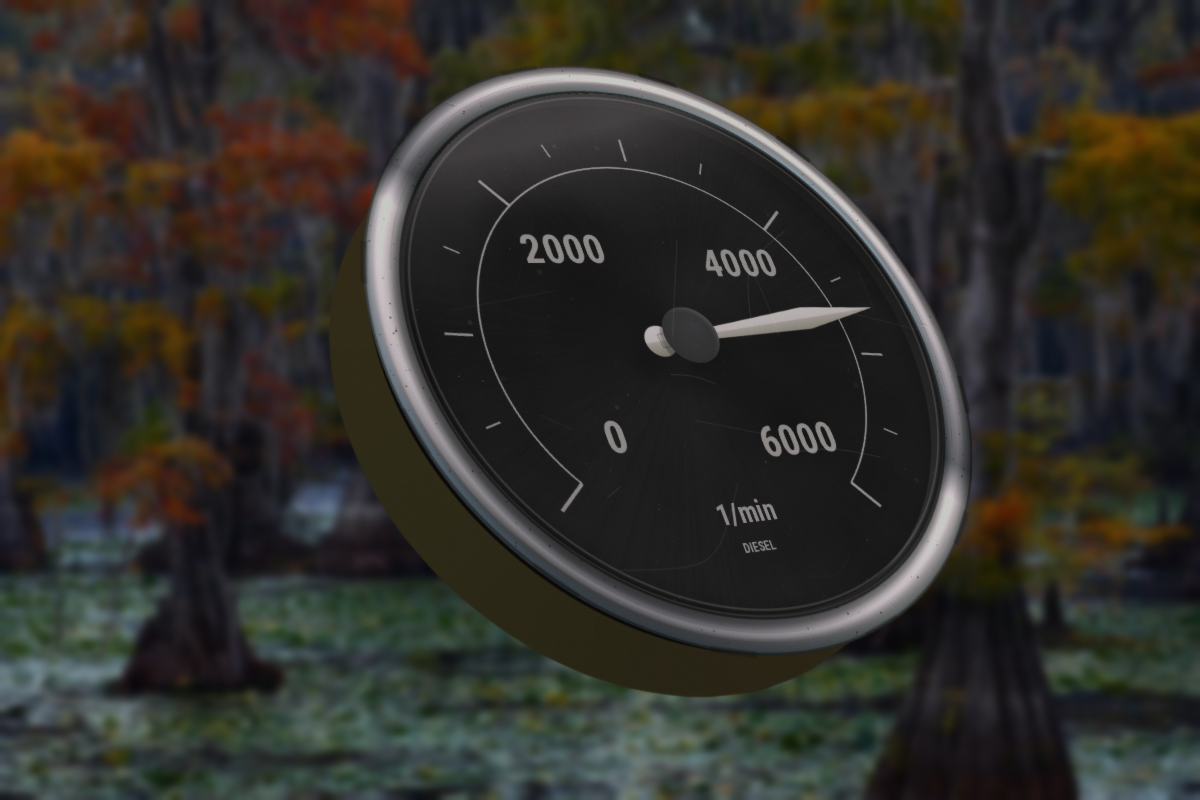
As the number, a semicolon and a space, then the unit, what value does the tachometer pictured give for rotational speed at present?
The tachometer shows 4750; rpm
